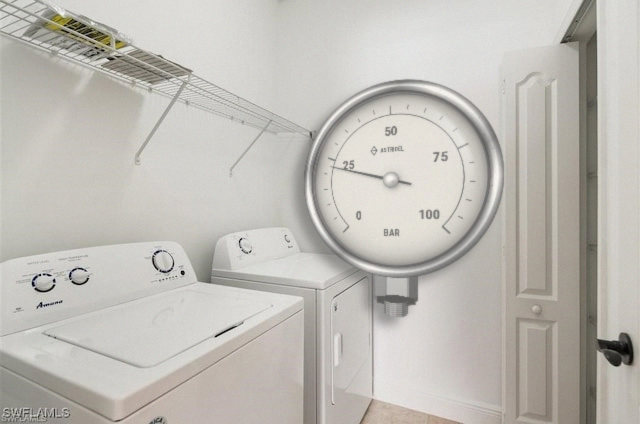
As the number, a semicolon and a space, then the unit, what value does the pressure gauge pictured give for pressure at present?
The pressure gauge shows 22.5; bar
